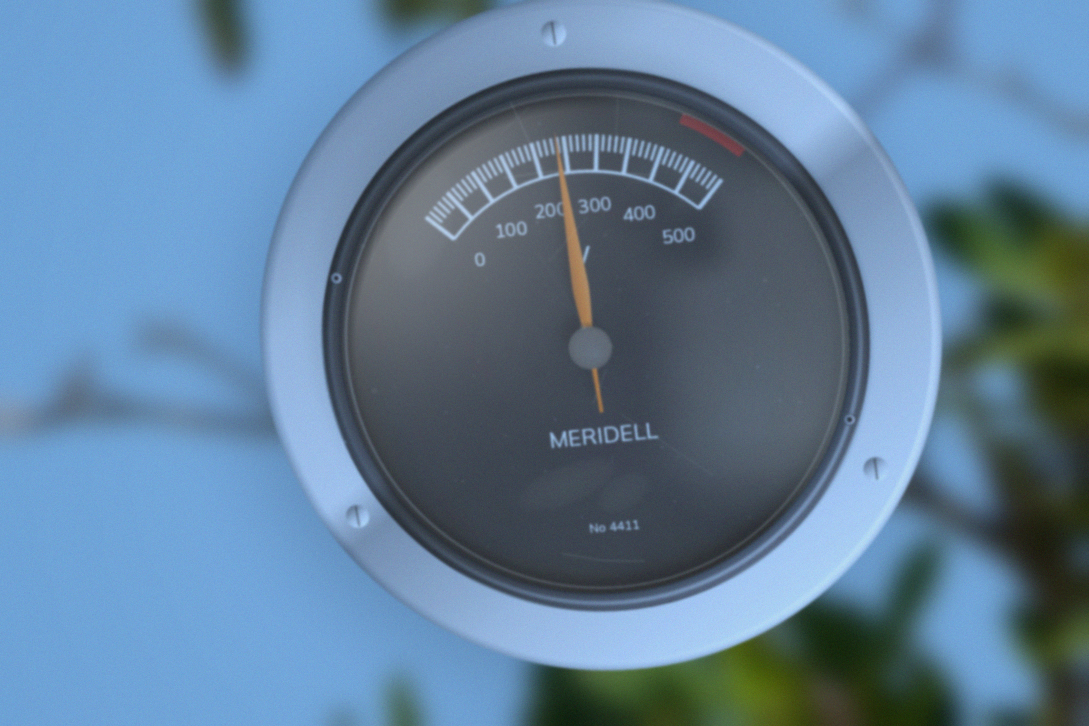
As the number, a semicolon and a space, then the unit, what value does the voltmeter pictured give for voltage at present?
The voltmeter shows 240; V
